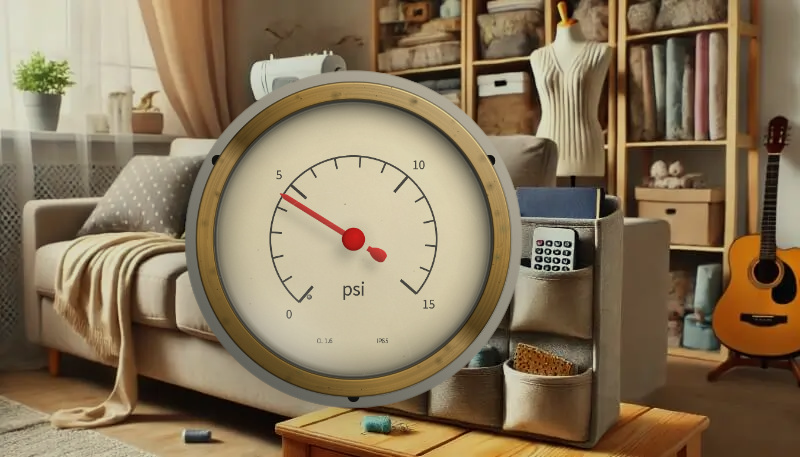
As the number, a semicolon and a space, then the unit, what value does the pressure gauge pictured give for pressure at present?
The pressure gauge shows 4.5; psi
